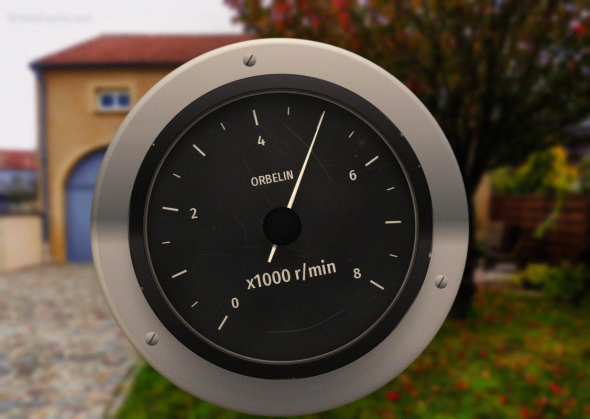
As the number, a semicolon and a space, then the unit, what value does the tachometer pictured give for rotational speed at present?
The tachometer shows 5000; rpm
